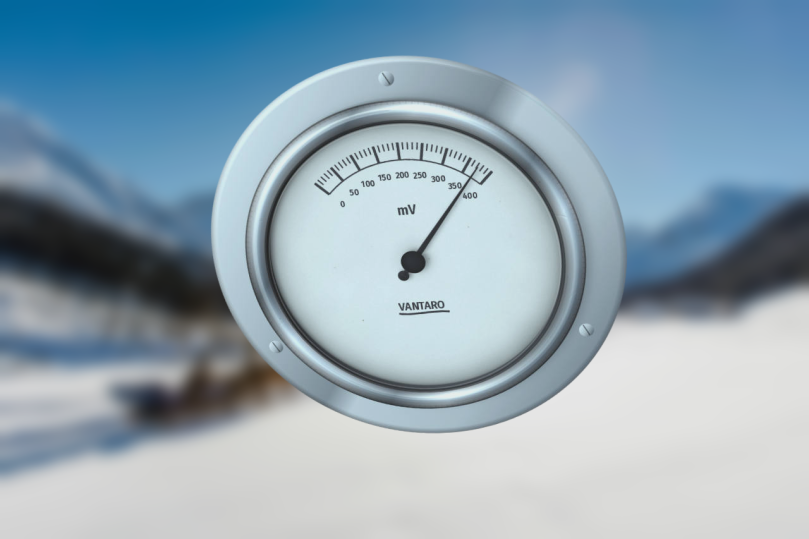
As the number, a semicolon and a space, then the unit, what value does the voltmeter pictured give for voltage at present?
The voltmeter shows 370; mV
